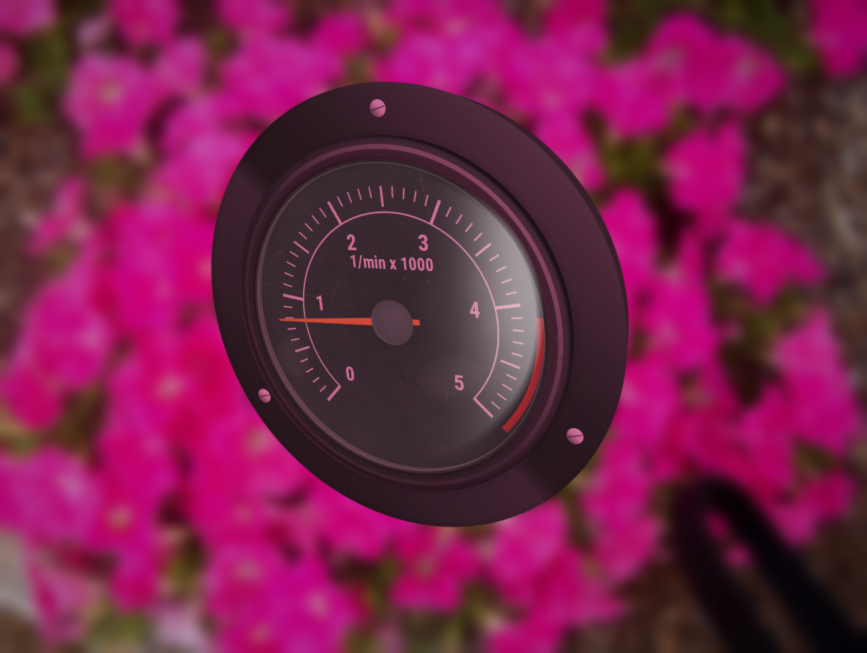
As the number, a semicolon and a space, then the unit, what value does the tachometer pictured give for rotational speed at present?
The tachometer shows 800; rpm
